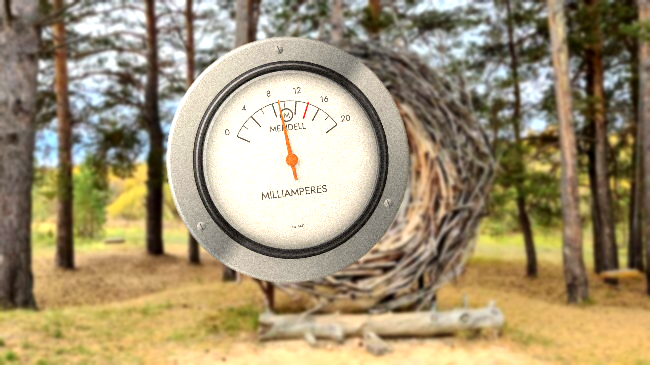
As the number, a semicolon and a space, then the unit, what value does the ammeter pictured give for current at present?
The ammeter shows 9; mA
